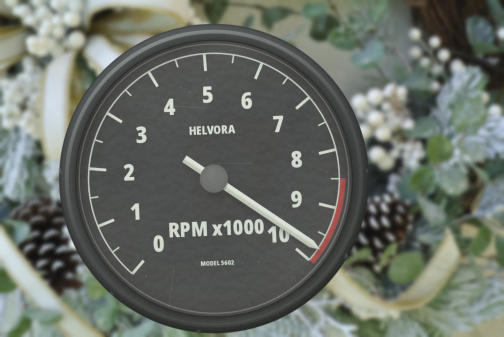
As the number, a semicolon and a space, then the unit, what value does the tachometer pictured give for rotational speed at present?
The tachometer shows 9750; rpm
